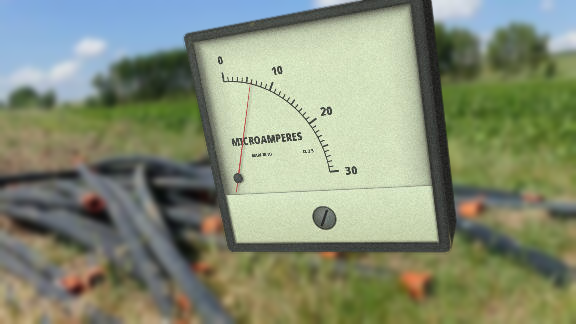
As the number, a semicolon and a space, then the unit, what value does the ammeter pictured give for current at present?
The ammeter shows 6; µA
